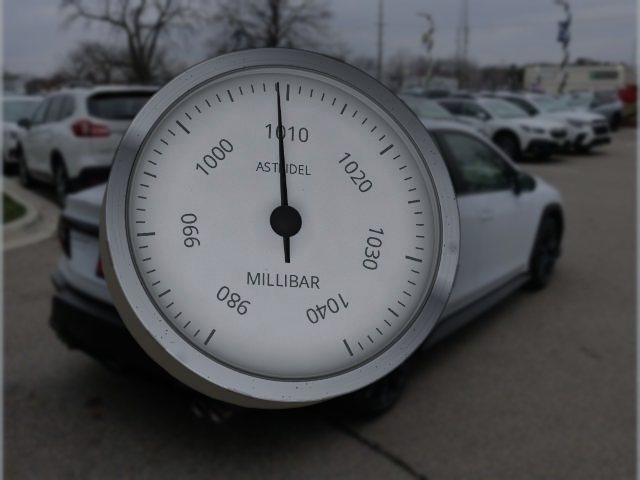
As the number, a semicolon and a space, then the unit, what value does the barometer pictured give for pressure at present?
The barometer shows 1009; mbar
